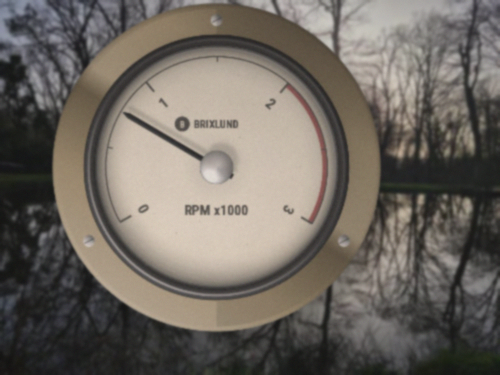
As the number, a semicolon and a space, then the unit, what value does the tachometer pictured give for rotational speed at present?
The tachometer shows 750; rpm
